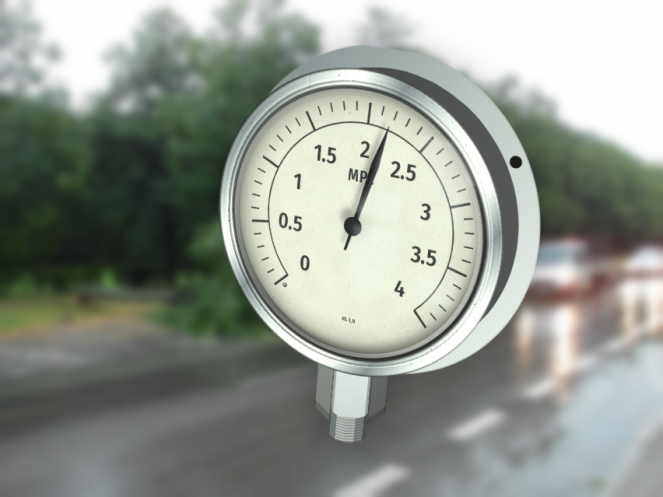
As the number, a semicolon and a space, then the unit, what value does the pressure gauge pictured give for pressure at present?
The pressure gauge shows 2.2; MPa
